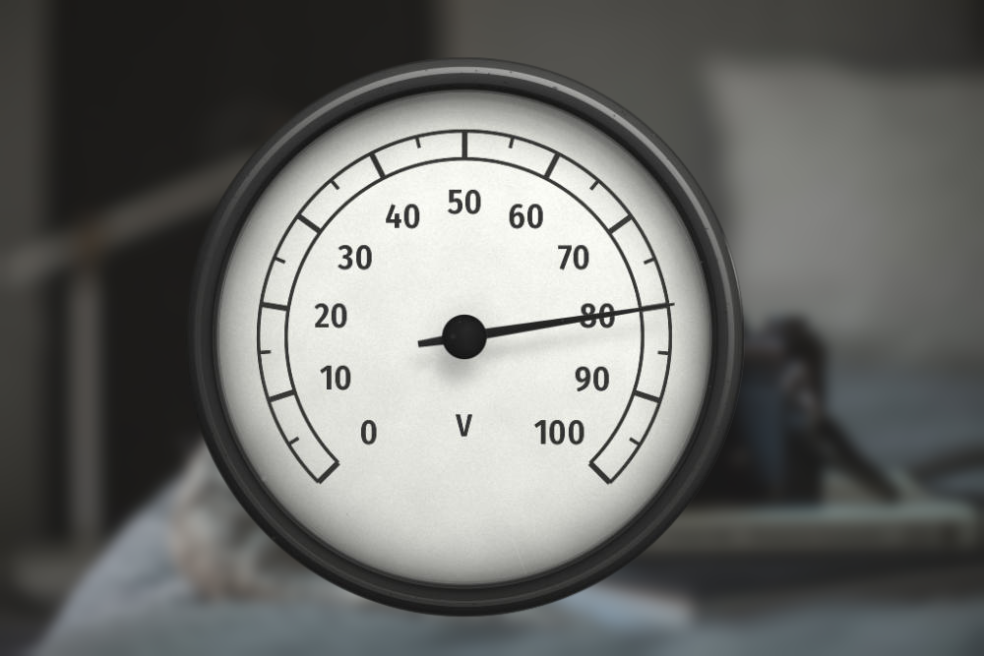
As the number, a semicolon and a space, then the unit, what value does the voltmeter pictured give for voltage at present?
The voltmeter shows 80; V
